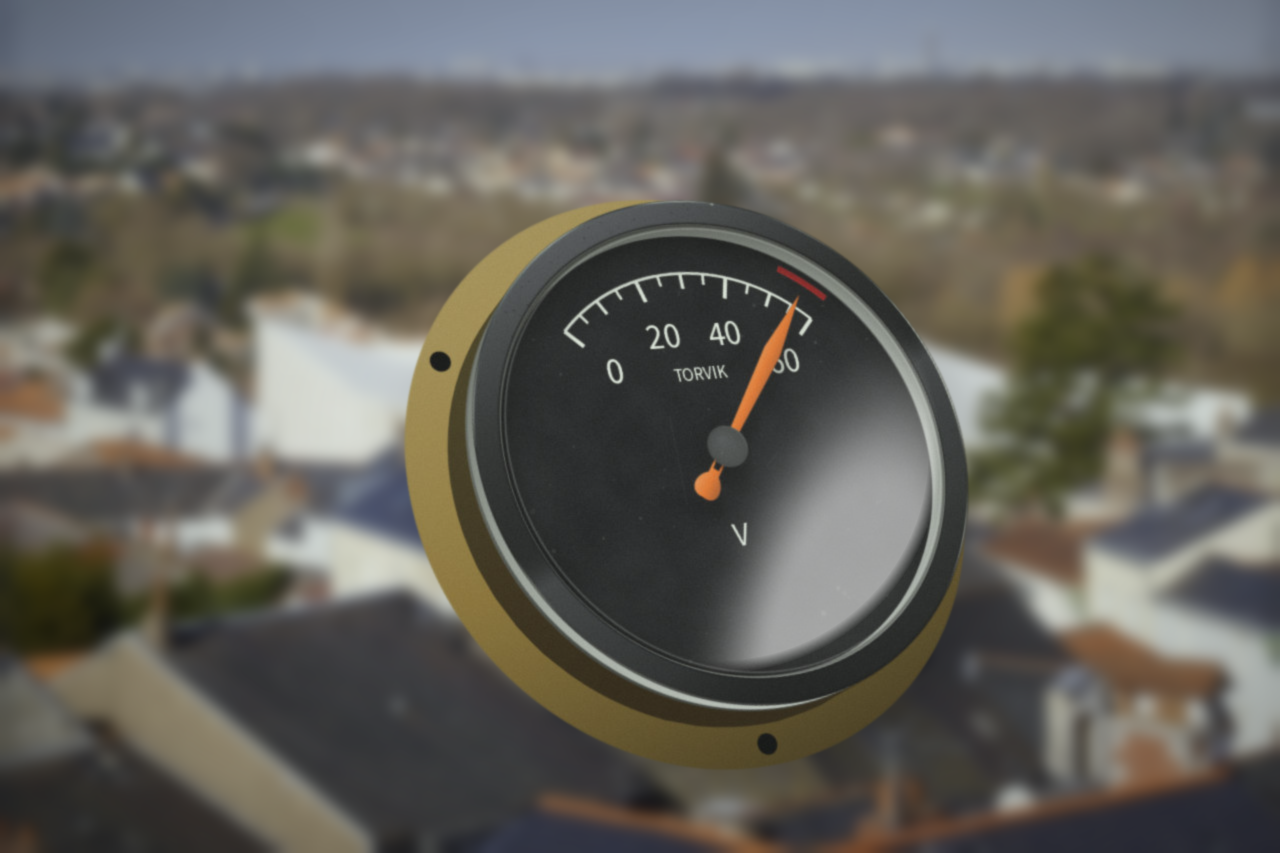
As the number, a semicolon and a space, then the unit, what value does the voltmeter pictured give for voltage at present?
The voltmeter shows 55; V
